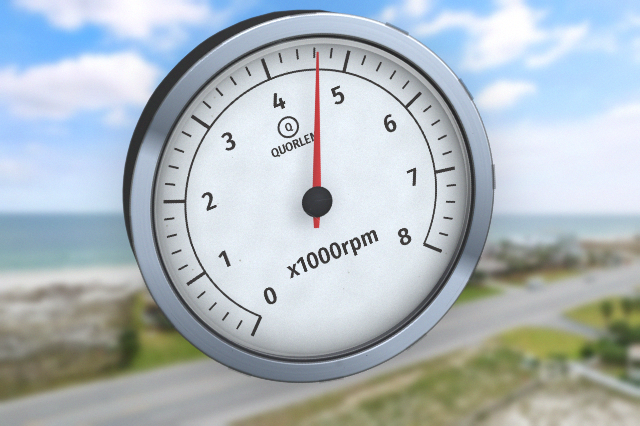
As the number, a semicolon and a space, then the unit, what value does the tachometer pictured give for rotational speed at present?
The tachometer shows 4600; rpm
